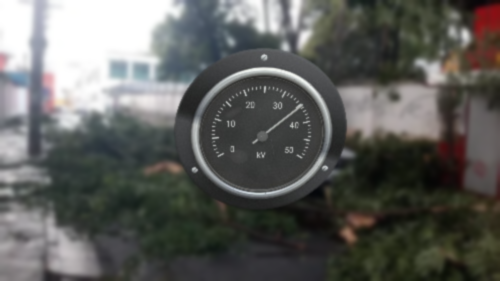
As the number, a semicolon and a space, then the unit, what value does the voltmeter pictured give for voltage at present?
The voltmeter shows 35; kV
